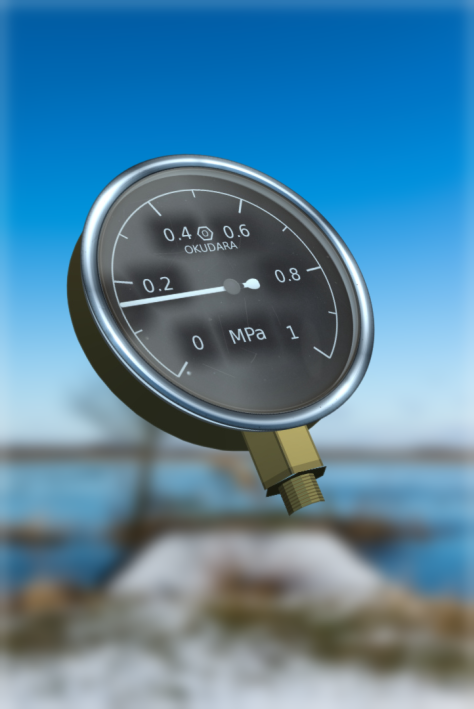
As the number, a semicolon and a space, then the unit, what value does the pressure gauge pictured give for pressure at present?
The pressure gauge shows 0.15; MPa
